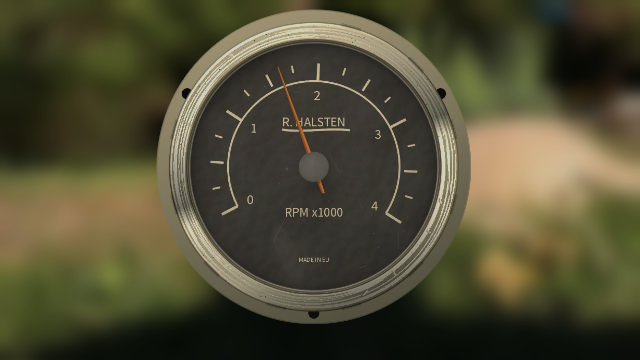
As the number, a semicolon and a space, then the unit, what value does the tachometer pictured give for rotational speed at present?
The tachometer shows 1625; rpm
